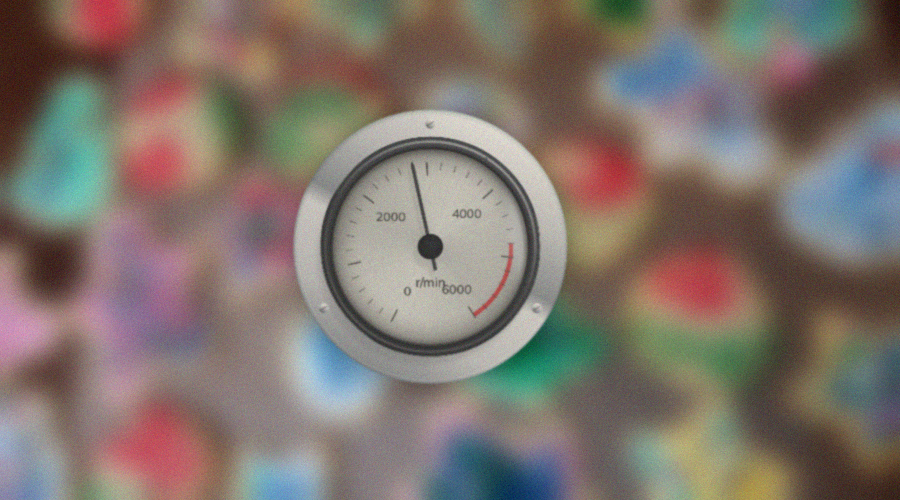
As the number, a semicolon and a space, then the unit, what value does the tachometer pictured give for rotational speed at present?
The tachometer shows 2800; rpm
